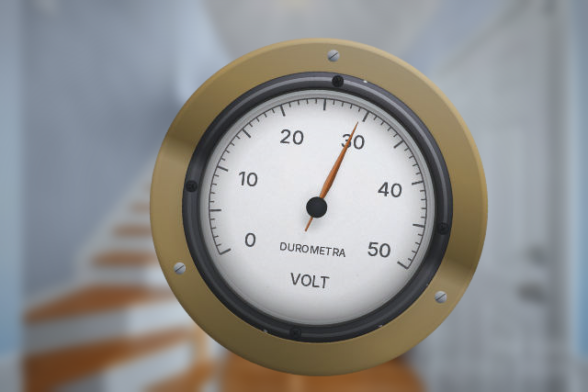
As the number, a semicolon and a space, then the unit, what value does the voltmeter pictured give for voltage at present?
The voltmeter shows 29.5; V
